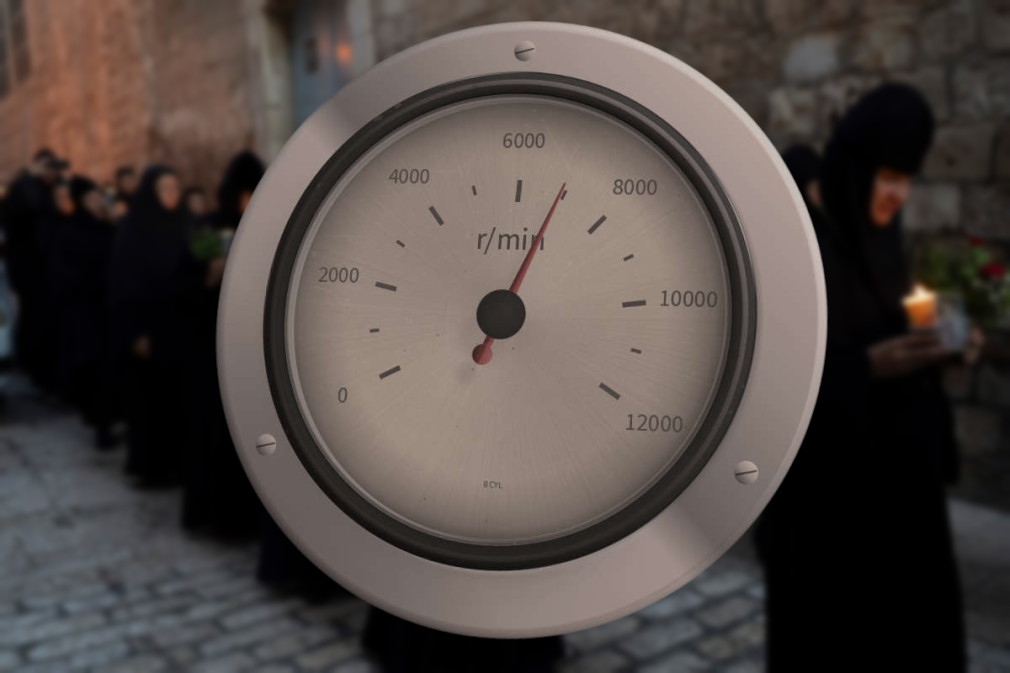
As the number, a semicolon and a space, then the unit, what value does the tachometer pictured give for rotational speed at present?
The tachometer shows 7000; rpm
